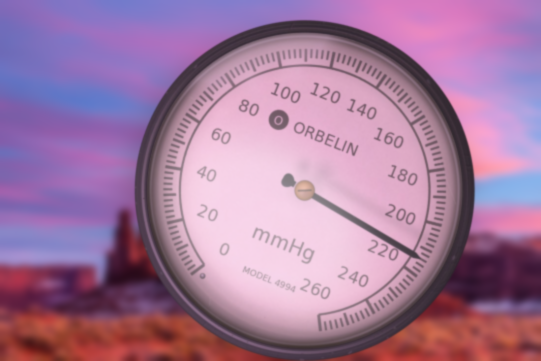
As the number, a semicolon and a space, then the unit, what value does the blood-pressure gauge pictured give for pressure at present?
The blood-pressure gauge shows 214; mmHg
